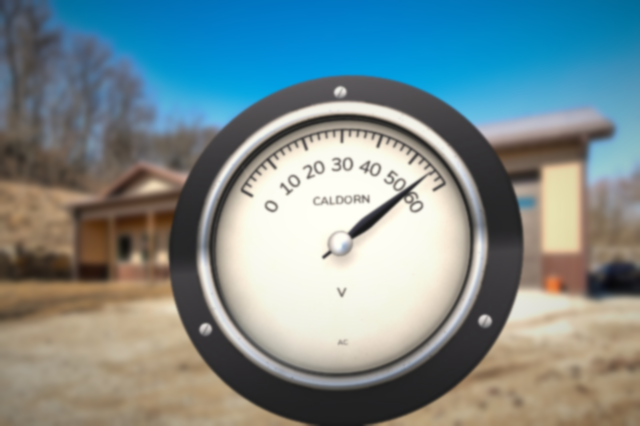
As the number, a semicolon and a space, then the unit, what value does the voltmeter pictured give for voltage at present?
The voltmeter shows 56; V
